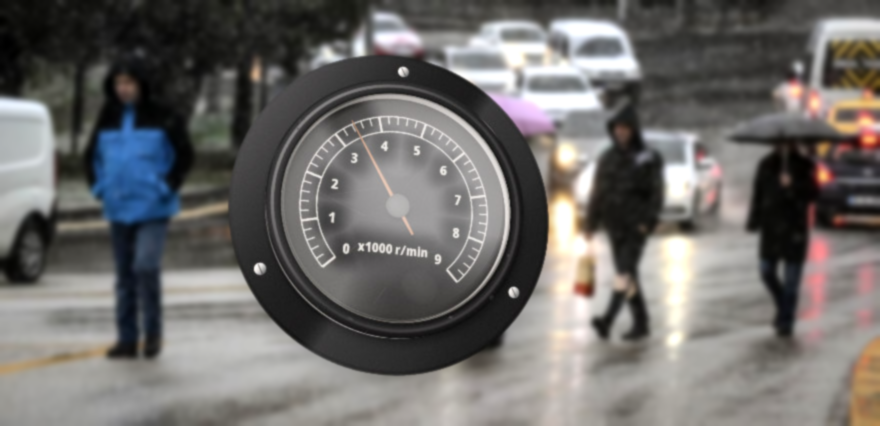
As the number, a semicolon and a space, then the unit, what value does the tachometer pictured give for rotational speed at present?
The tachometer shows 3400; rpm
